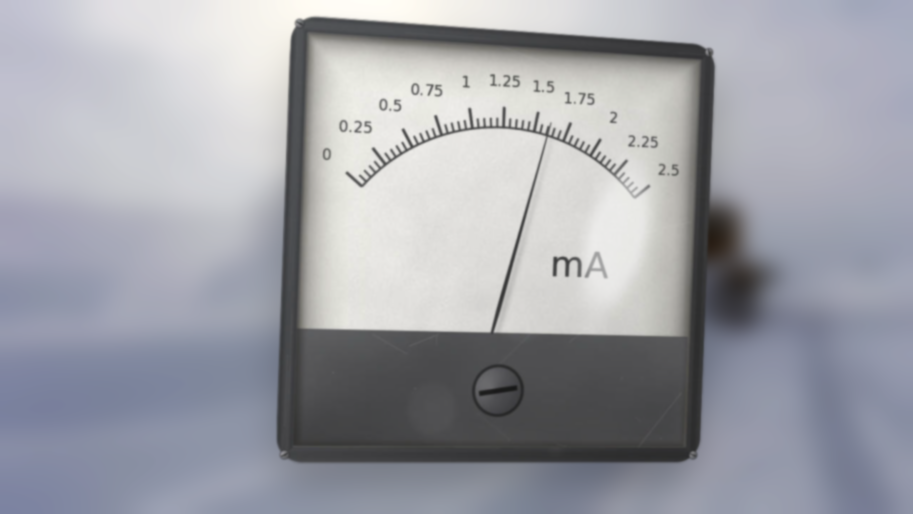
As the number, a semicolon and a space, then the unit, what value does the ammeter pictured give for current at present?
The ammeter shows 1.6; mA
